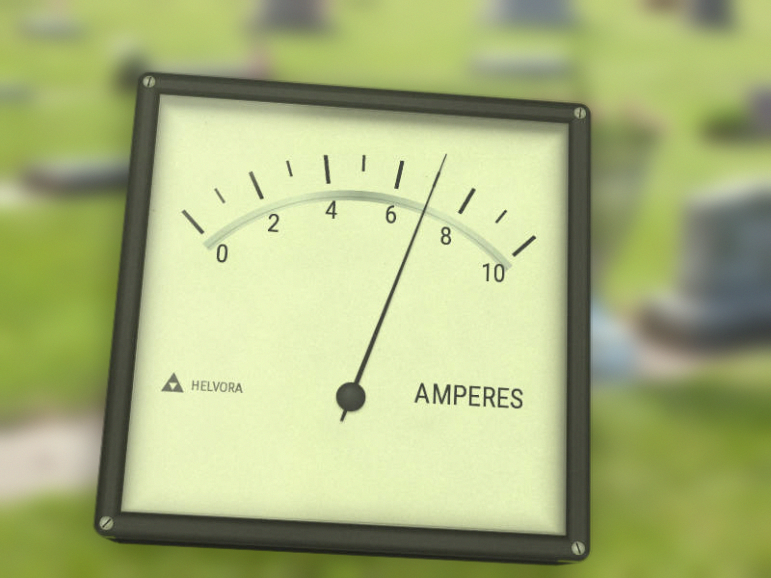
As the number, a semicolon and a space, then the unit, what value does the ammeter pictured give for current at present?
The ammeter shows 7; A
